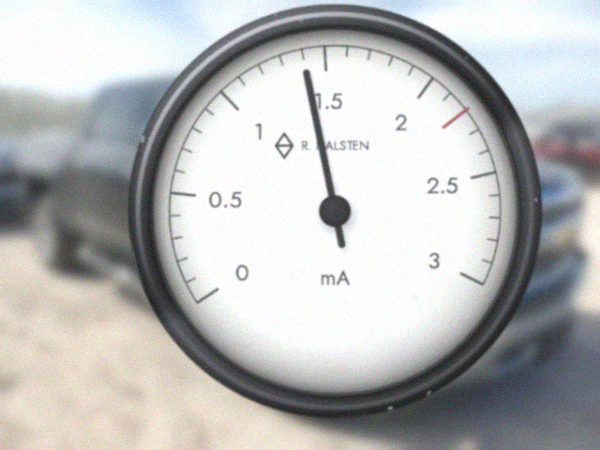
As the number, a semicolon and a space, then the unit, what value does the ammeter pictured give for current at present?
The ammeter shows 1.4; mA
